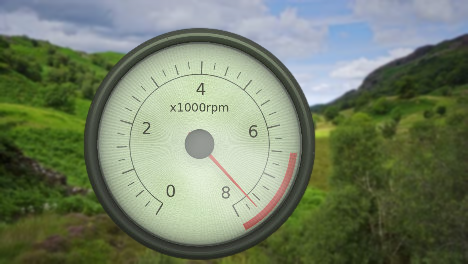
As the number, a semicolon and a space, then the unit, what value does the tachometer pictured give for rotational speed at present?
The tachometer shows 7625; rpm
